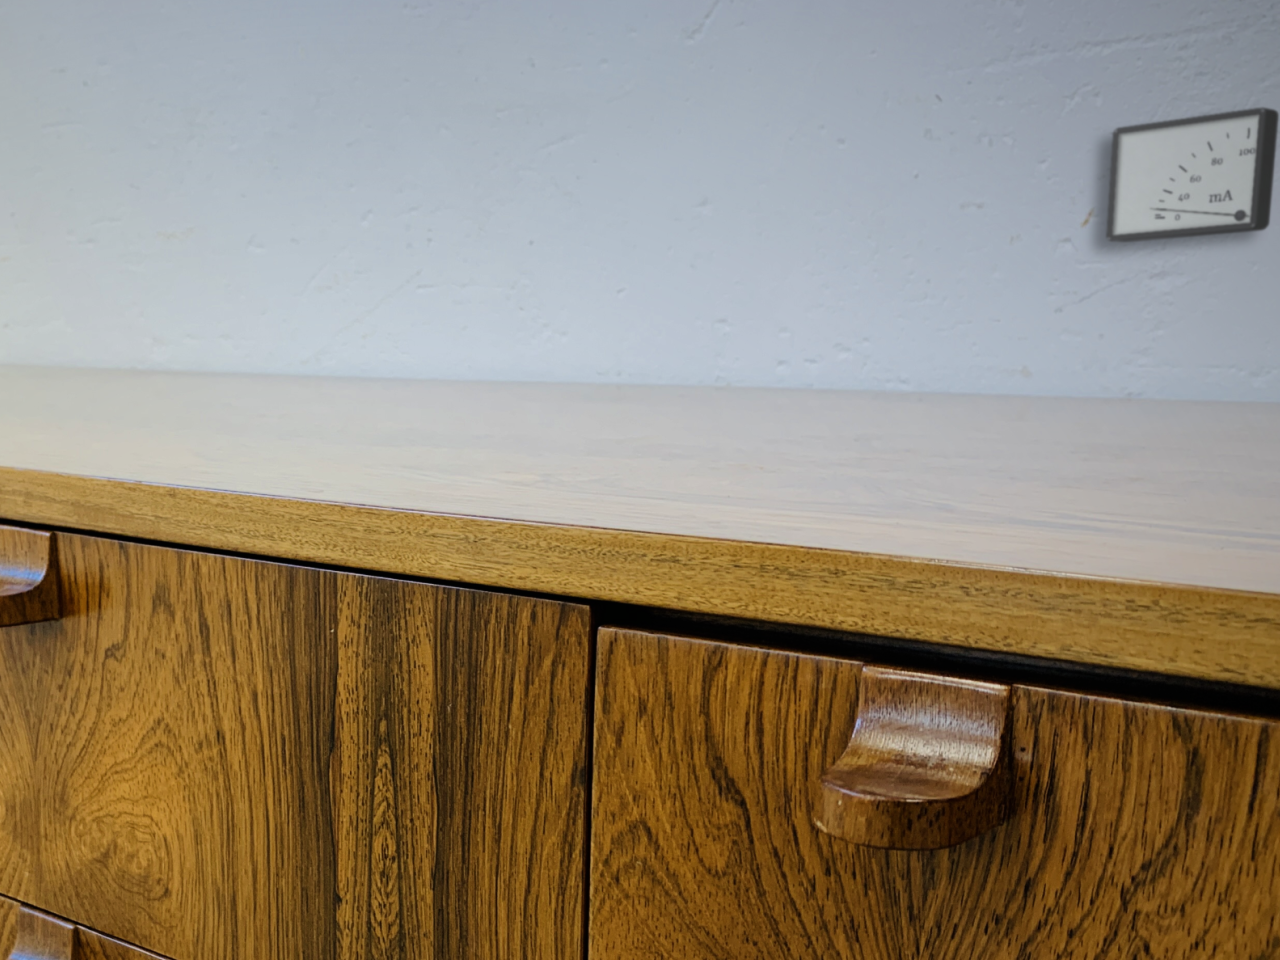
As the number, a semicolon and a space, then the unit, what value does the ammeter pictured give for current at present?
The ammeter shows 20; mA
